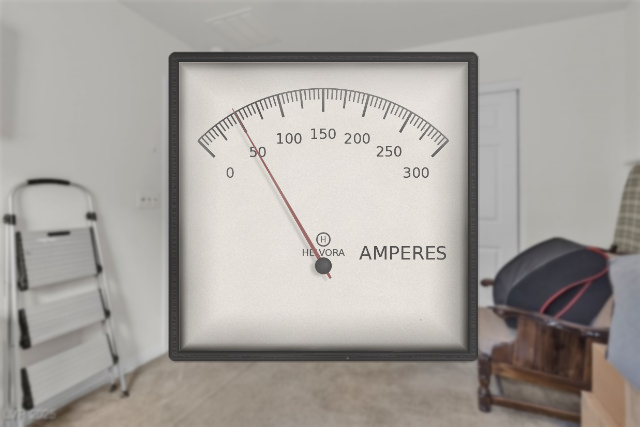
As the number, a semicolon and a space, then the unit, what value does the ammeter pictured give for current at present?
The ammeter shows 50; A
